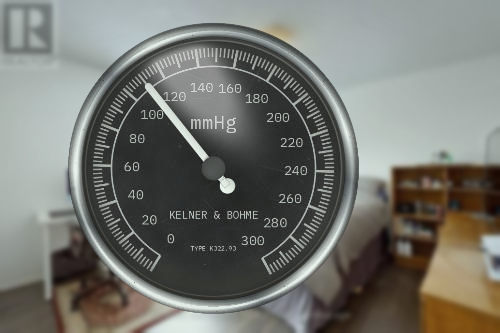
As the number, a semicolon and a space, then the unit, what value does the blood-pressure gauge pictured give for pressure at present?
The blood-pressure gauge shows 110; mmHg
